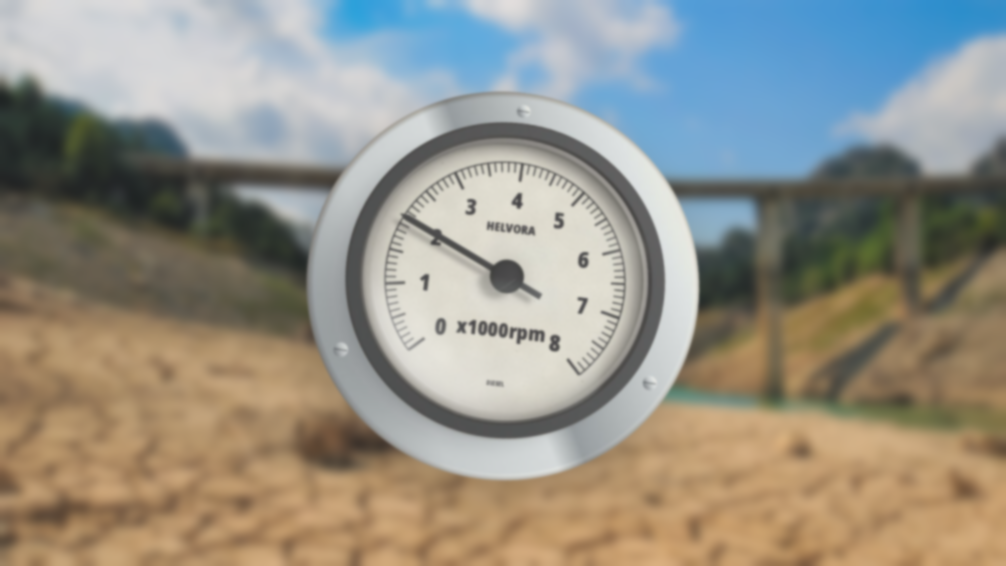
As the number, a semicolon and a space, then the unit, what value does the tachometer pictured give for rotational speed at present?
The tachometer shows 2000; rpm
